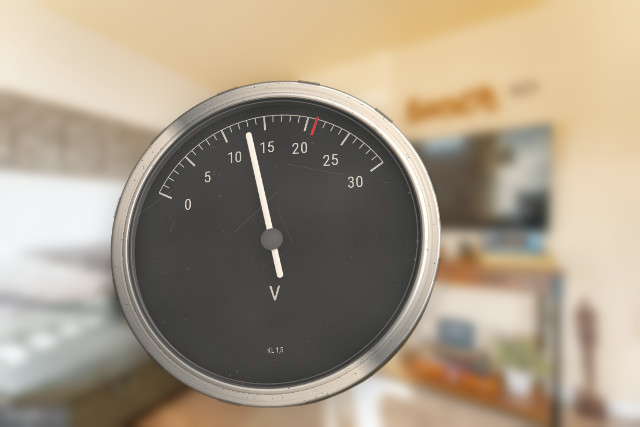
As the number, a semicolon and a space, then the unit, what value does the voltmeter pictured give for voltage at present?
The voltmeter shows 13; V
